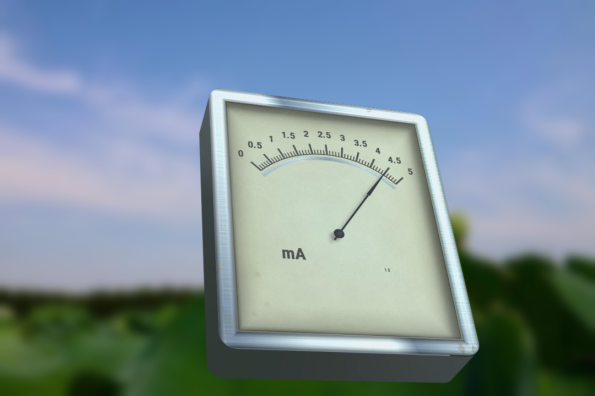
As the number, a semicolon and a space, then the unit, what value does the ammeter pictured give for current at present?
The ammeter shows 4.5; mA
